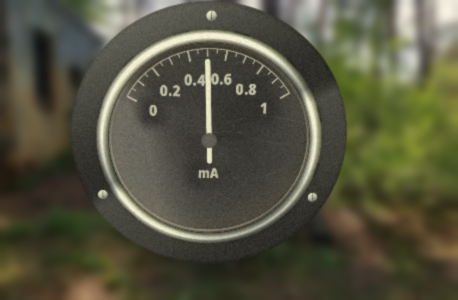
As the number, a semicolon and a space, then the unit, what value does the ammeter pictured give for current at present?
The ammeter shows 0.5; mA
